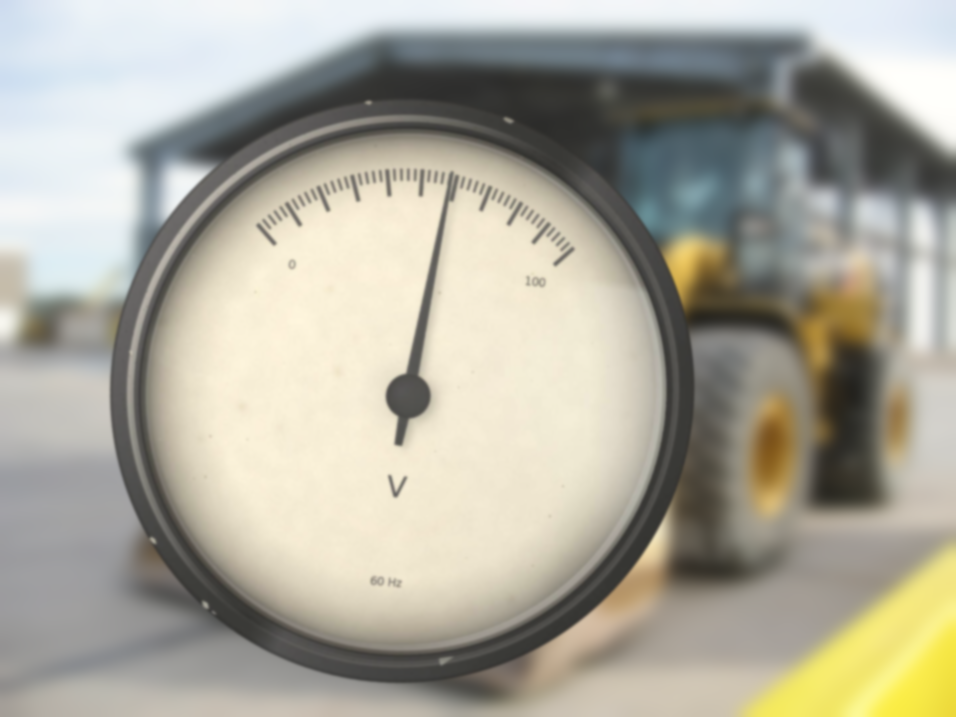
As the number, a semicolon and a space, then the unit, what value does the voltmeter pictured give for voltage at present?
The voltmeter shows 58; V
